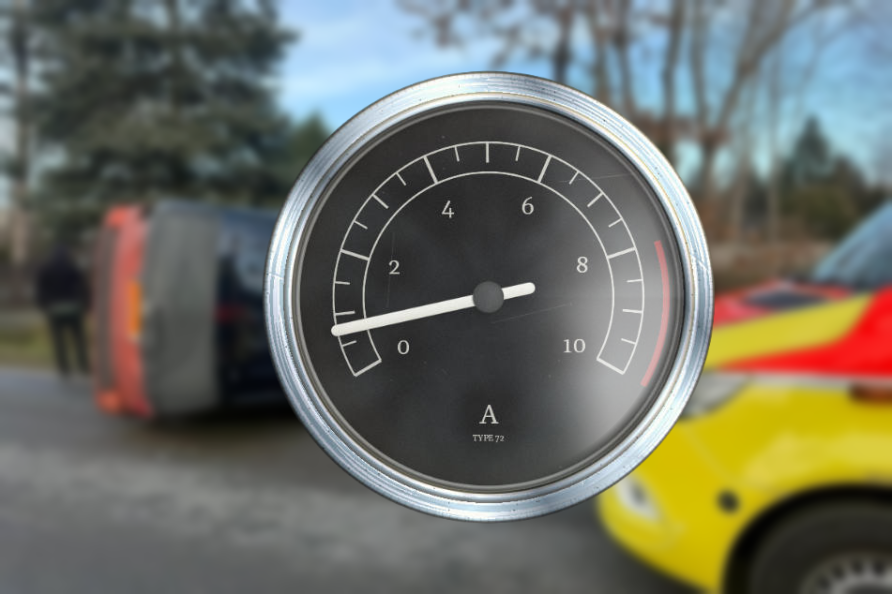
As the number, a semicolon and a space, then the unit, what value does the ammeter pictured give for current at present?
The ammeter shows 0.75; A
